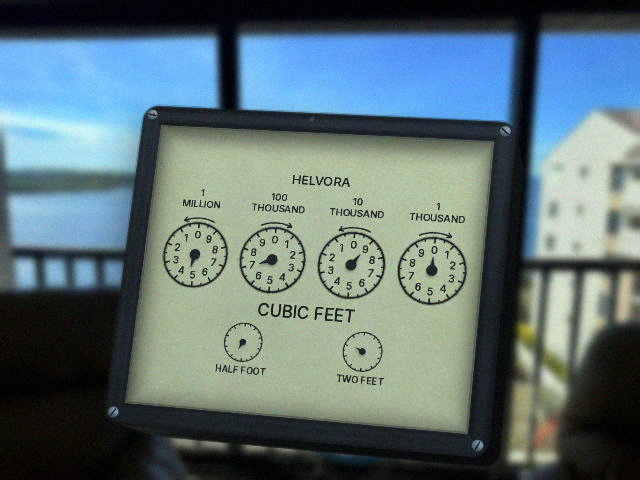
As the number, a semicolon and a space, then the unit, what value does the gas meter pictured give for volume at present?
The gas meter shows 469000; ft³
